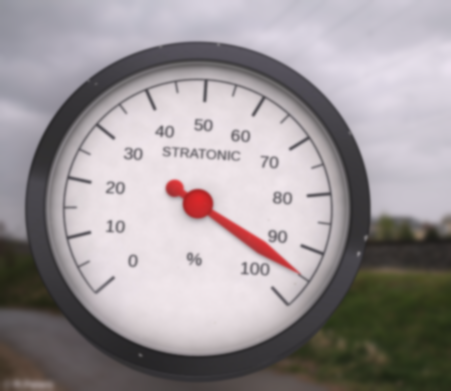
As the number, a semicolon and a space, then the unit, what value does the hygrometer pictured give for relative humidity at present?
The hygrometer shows 95; %
